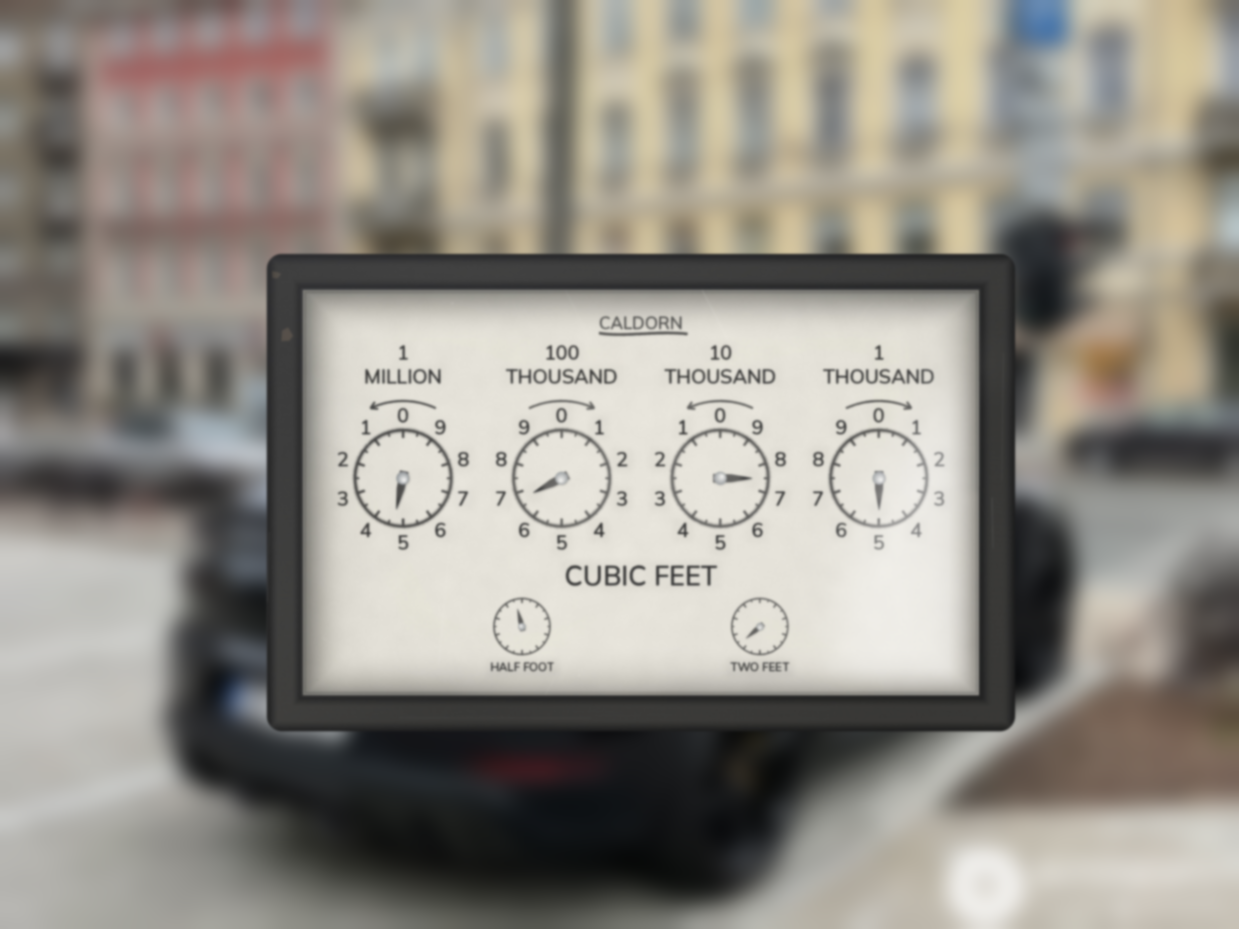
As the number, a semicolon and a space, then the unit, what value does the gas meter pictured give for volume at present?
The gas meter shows 467500; ft³
